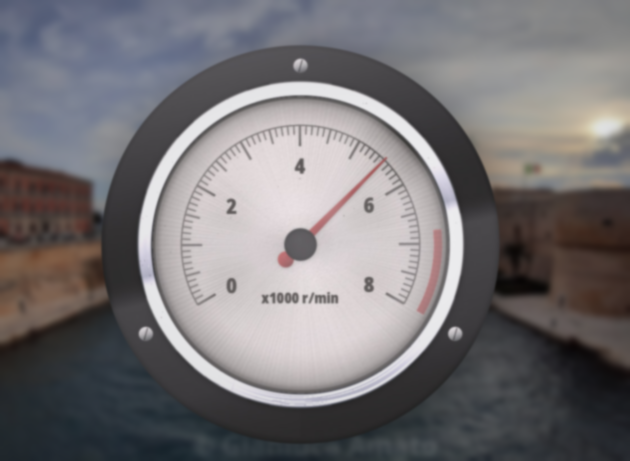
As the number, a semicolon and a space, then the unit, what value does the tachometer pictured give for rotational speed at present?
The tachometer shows 5500; rpm
